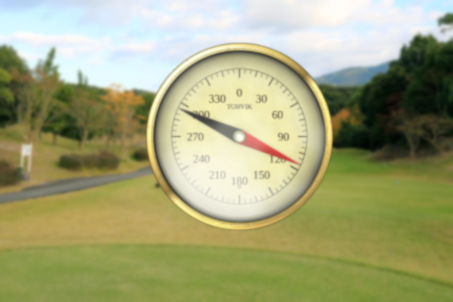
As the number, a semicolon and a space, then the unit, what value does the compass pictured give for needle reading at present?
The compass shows 115; °
